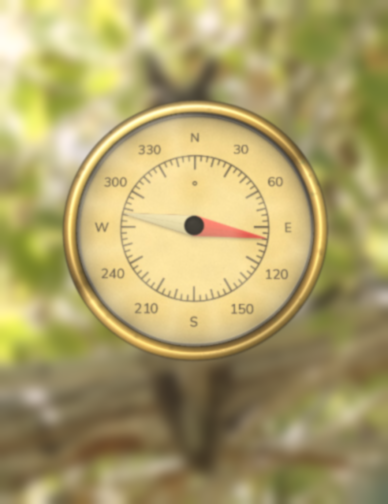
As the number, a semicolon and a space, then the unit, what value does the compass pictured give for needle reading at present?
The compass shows 100; °
